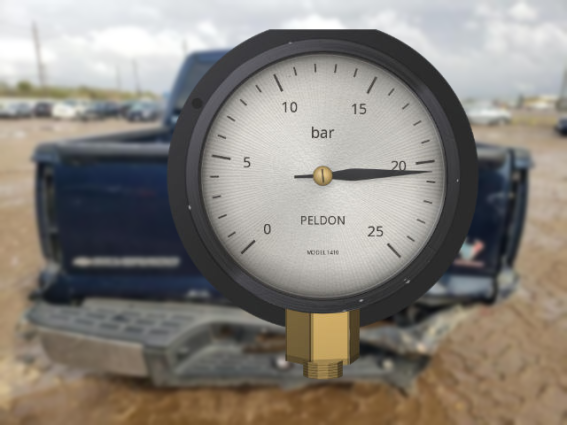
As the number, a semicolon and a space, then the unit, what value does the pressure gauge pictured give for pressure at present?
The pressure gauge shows 20.5; bar
